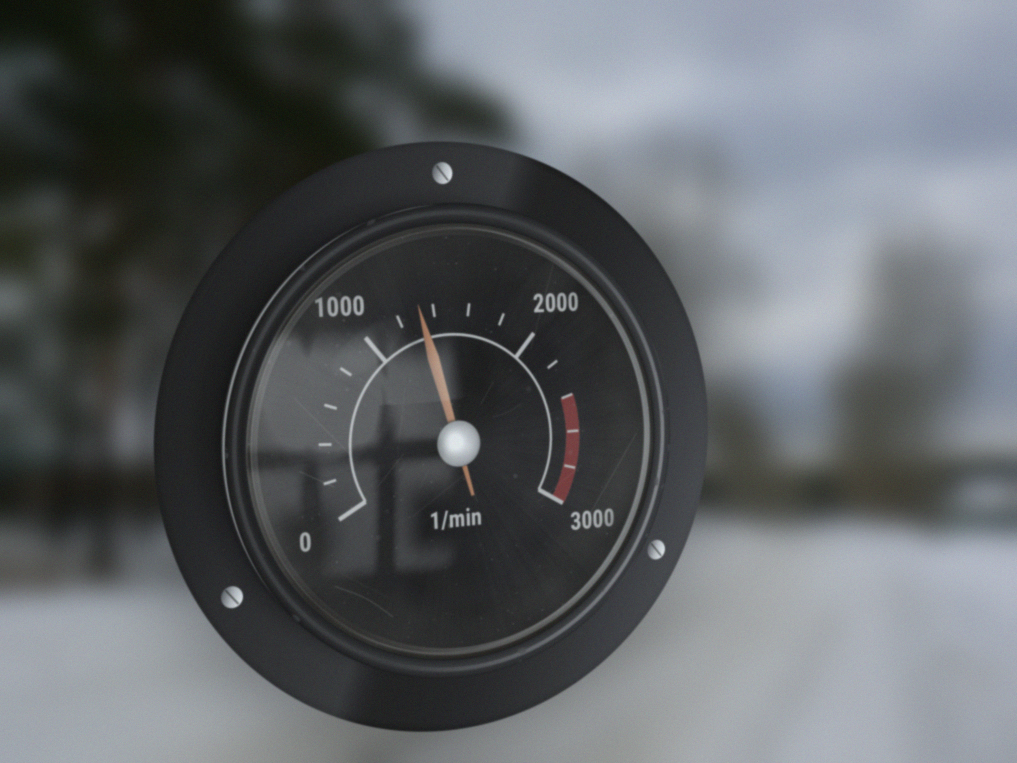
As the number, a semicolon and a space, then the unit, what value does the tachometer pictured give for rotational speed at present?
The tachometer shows 1300; rpm
